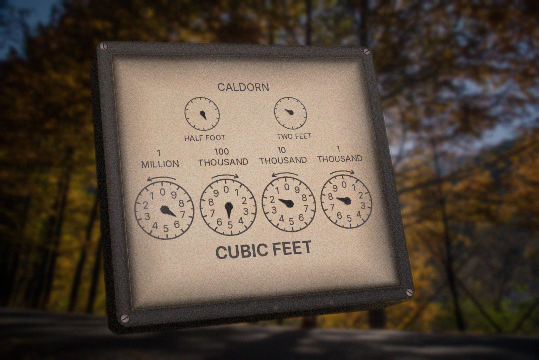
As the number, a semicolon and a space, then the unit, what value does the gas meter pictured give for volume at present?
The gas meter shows 651800; ft³
